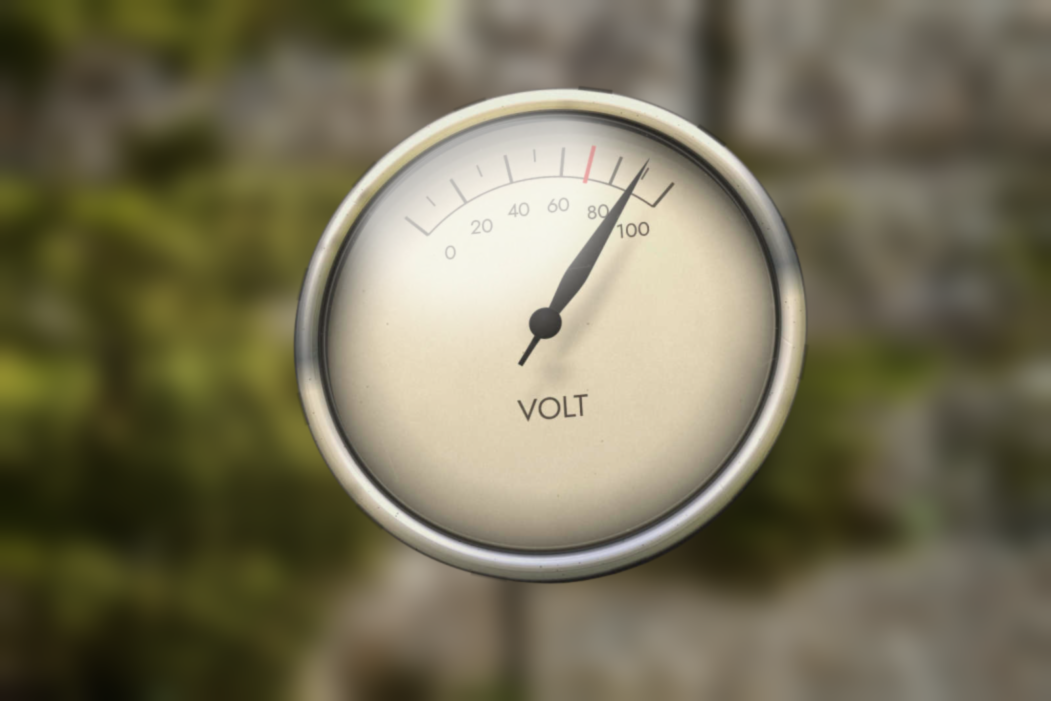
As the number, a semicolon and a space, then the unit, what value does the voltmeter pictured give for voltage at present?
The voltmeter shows 90; V
